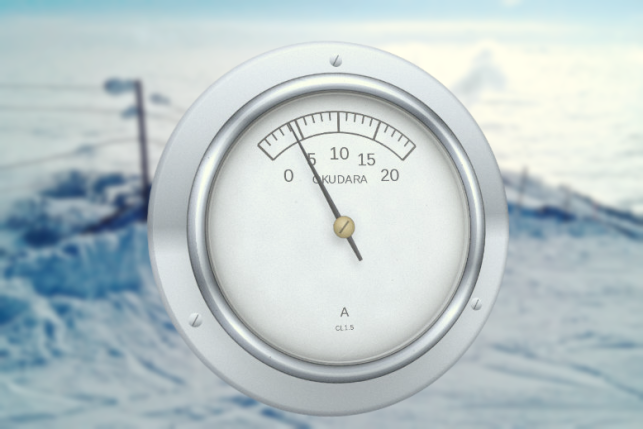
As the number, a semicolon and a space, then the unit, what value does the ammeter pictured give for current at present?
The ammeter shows 4; A
